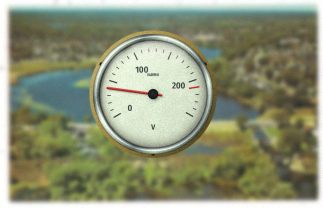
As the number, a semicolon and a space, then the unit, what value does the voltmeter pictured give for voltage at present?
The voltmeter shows 40; V
